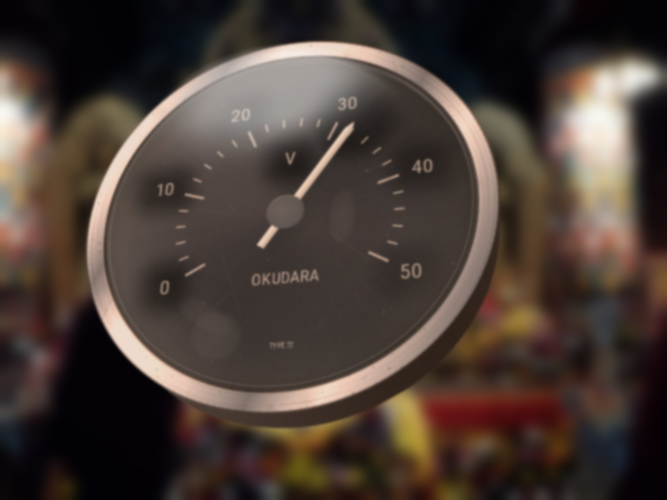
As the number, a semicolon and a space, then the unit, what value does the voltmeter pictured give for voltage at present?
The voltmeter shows 32; V
